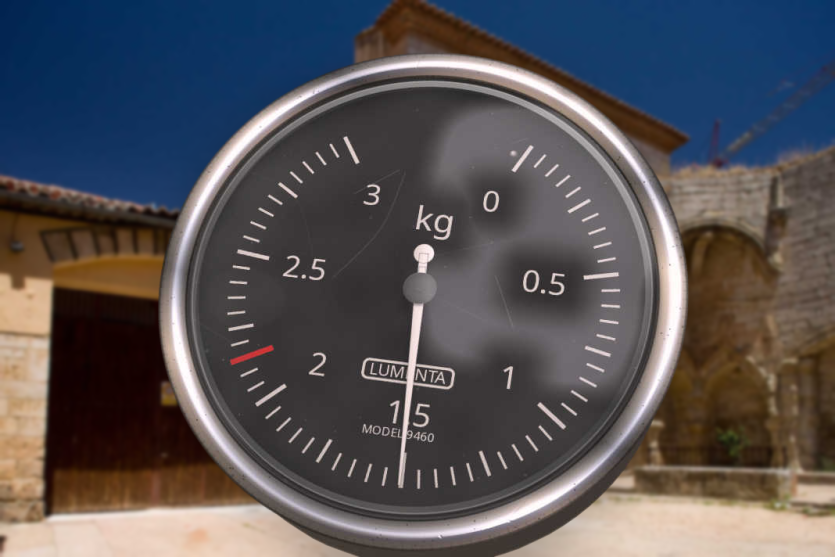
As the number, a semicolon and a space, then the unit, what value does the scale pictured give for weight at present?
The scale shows 1.5; kg
